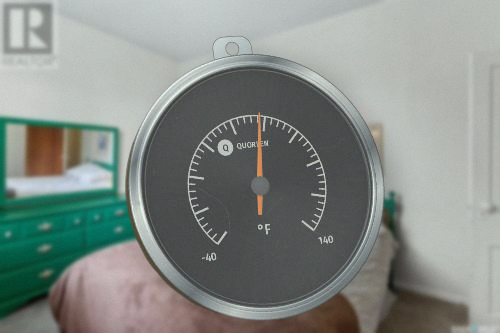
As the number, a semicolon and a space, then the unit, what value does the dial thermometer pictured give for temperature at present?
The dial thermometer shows 56; °F
